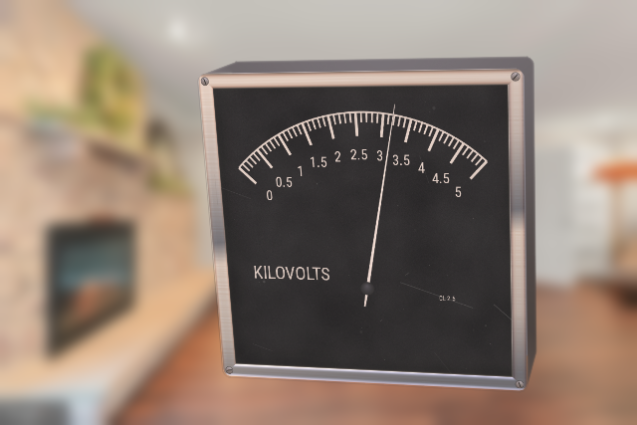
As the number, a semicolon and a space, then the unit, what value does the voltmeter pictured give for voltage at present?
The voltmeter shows 3.2; kV
